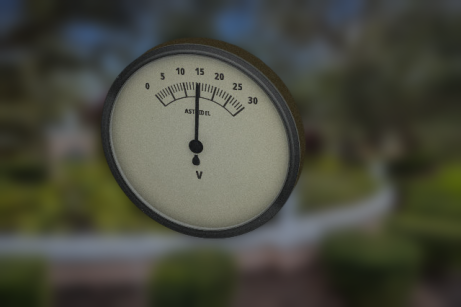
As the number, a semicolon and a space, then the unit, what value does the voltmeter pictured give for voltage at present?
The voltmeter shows 15; V
